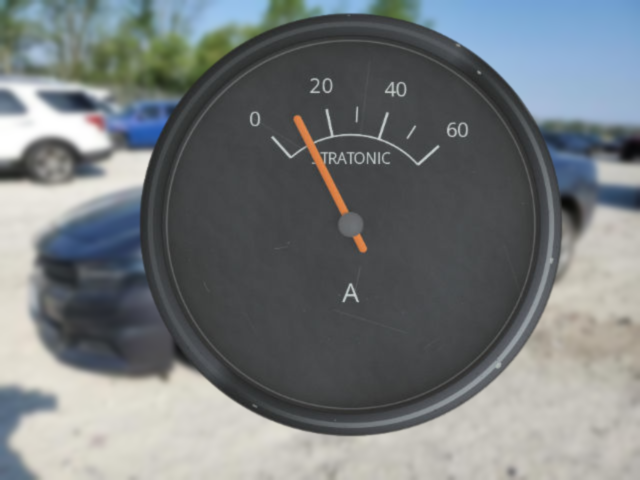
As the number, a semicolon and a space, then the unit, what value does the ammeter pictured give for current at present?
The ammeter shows 10; A
